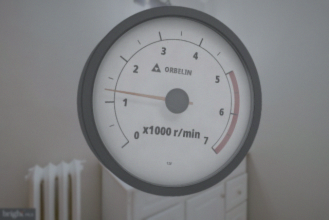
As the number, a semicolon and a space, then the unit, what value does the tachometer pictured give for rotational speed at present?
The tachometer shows 1250; rpm
